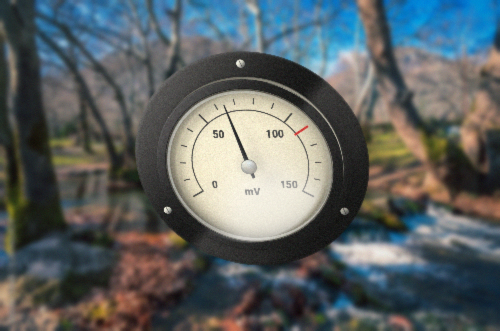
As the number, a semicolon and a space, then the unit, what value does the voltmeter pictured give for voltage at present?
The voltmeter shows 65; mV
